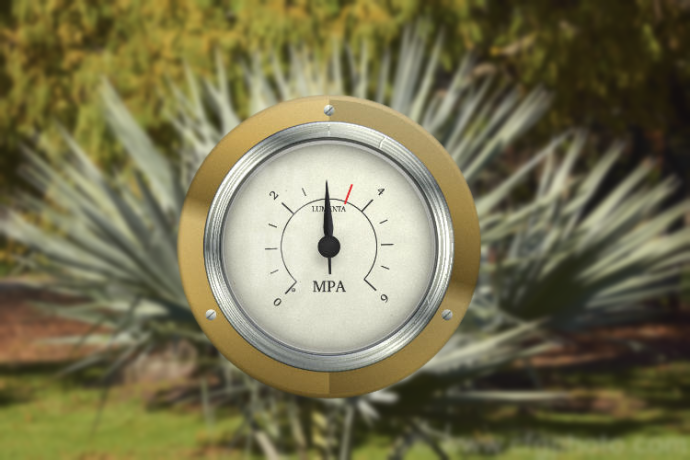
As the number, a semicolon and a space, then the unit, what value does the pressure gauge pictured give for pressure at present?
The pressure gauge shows 3; MPa
